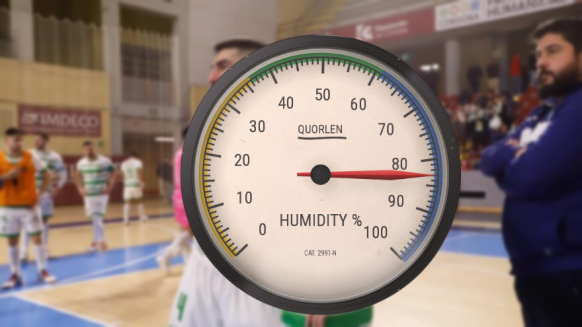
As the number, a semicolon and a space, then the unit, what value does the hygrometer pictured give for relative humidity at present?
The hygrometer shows 83; %
